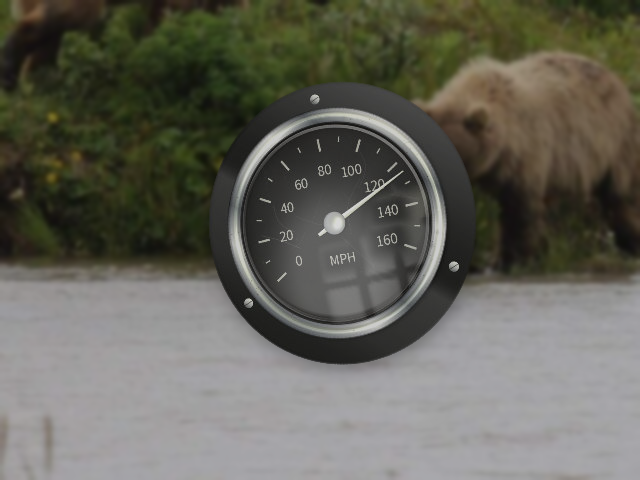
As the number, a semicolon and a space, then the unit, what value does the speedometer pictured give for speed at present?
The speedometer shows 125; mph
